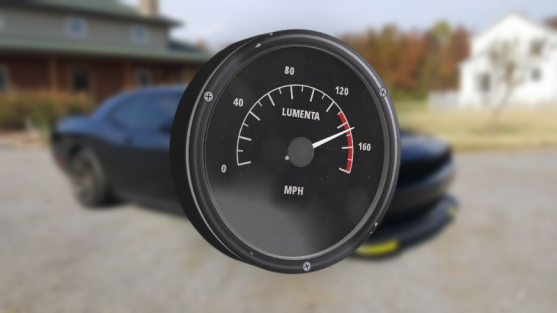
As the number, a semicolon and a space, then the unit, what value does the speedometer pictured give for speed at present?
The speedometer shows 145; mph
